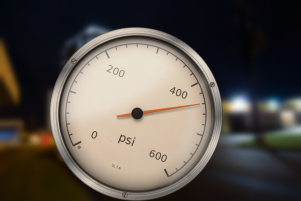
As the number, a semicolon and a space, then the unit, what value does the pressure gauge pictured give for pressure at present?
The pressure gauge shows 440; psi
